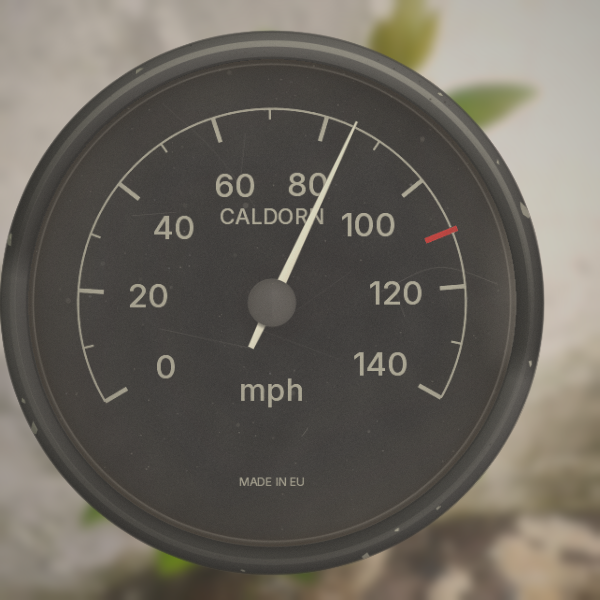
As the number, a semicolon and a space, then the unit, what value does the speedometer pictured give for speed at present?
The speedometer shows 85; mph
